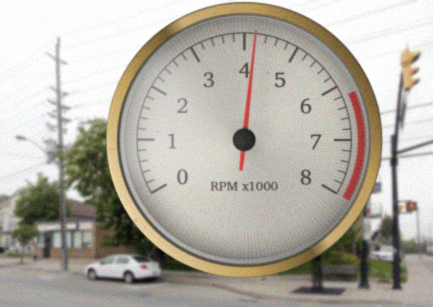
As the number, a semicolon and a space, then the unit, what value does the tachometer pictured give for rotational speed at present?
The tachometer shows 4200; rpm
